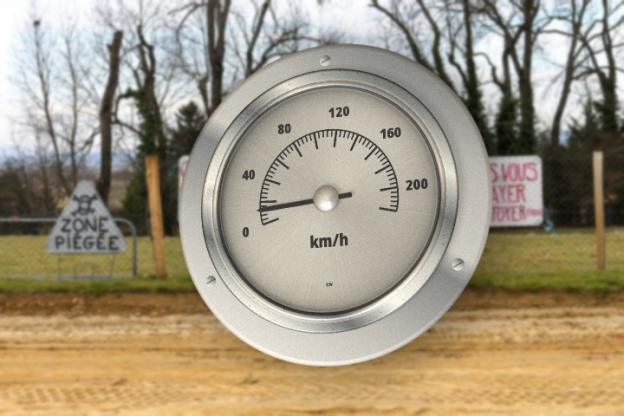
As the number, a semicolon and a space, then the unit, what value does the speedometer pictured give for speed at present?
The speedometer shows 12; km/h
